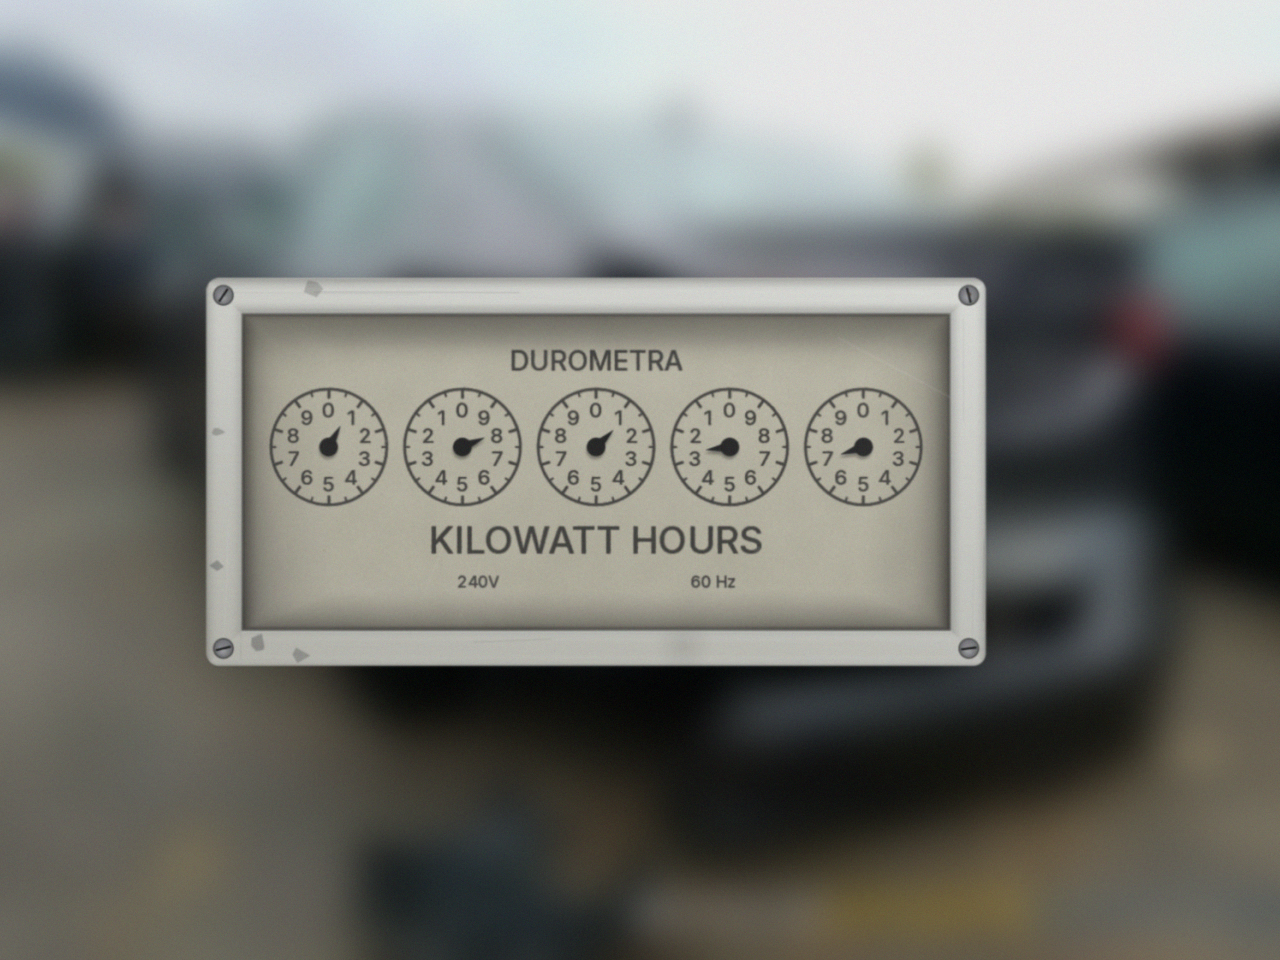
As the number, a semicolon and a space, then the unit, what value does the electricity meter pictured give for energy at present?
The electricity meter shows 8127; kWh
